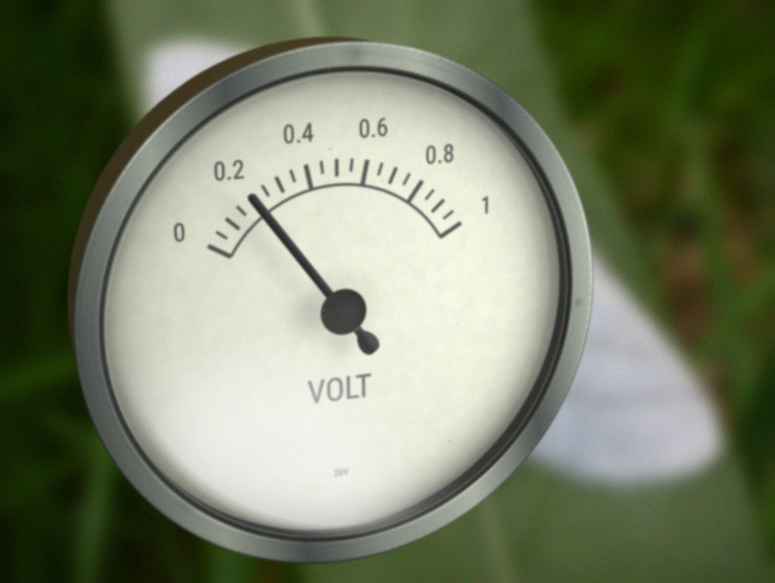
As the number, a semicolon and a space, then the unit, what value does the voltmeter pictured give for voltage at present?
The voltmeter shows 0.2; V
